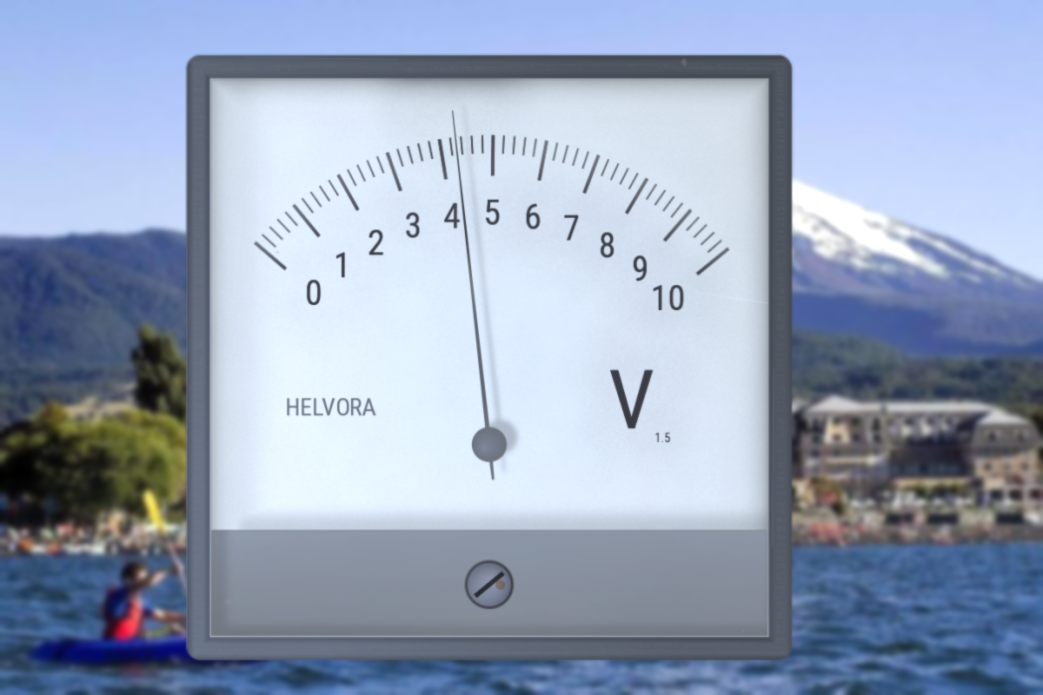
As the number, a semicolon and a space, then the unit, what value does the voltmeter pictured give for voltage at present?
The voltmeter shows 4.3; V
